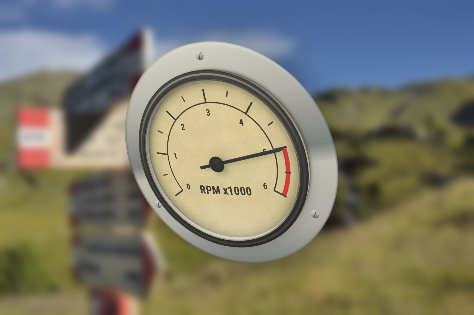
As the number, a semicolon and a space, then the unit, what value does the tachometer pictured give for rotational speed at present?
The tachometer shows 5000; rpm
